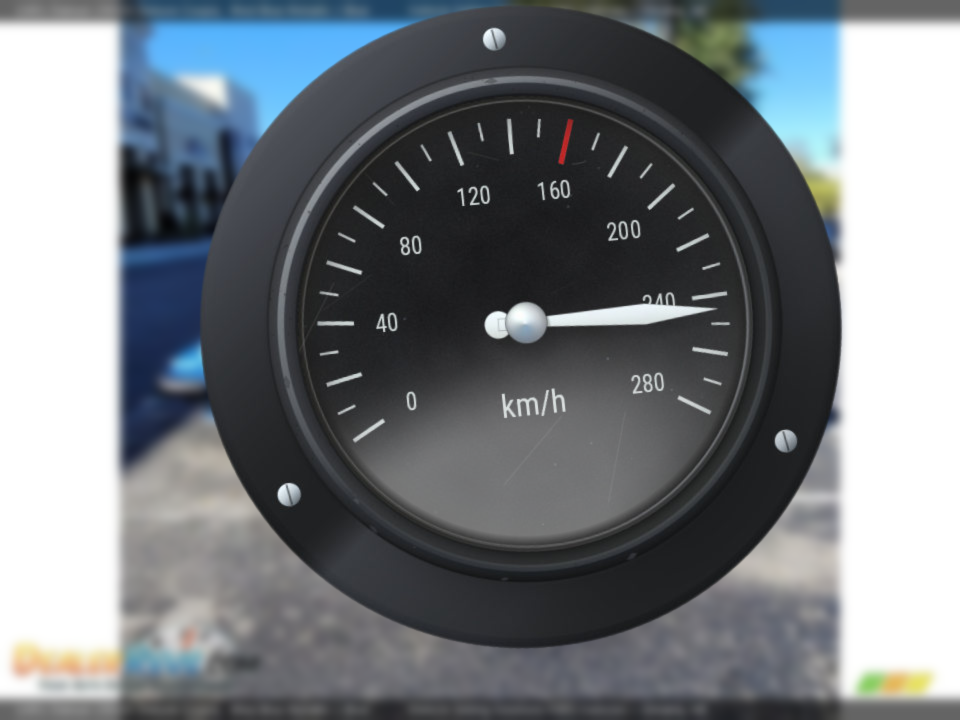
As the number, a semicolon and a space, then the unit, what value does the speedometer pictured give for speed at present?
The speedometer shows 245; km/h
